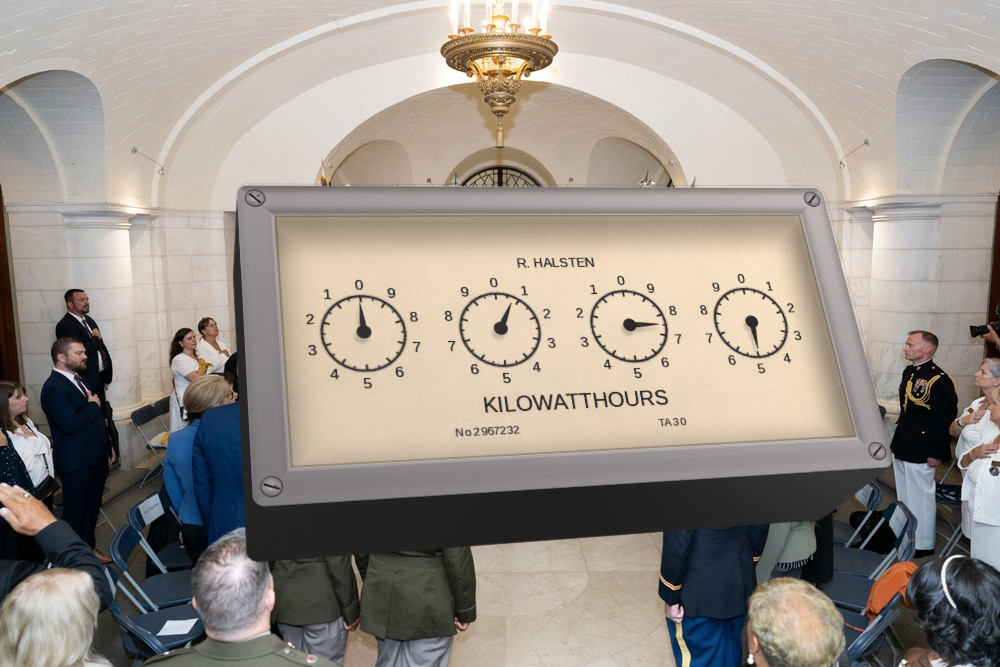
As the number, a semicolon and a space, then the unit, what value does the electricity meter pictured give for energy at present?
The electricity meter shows 75; kWh
